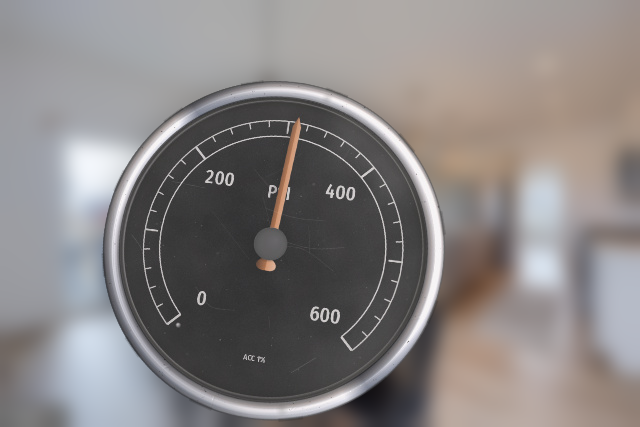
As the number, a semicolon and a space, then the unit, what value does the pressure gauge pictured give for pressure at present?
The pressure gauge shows 310; psi
